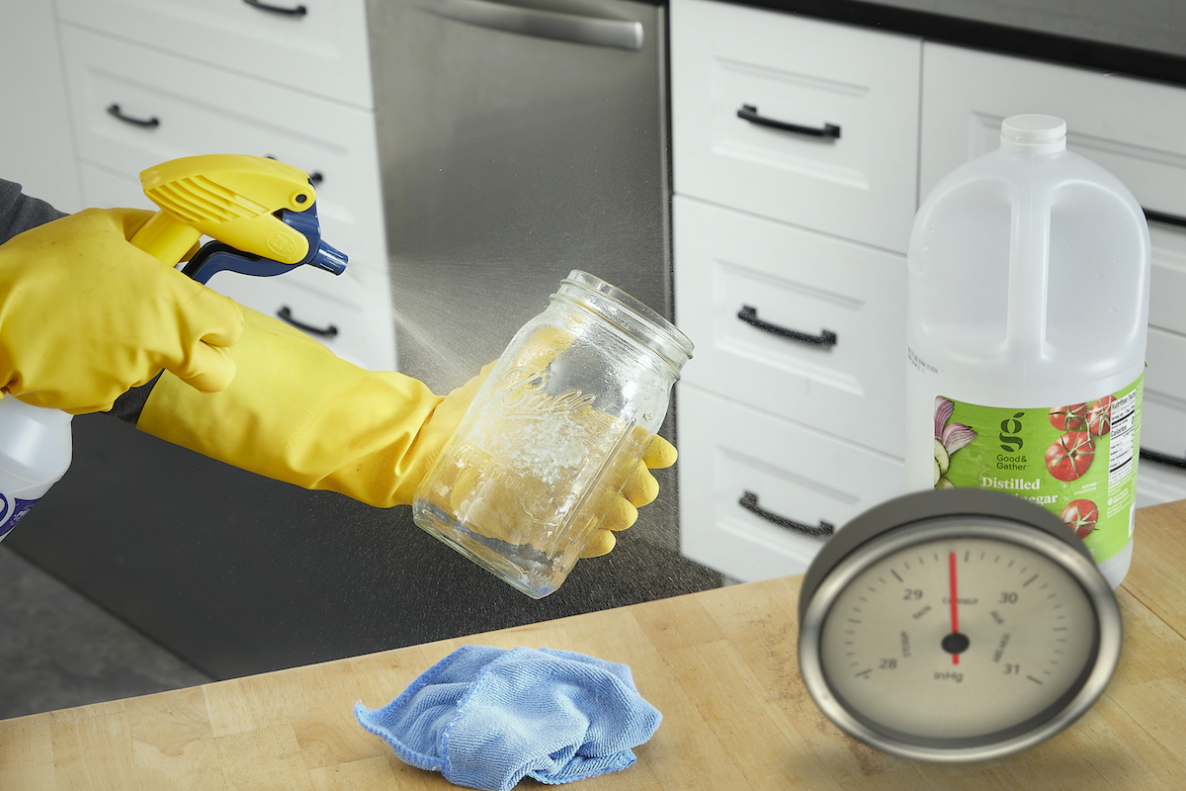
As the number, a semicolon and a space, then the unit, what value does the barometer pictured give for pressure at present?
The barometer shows 29.4; inHg
